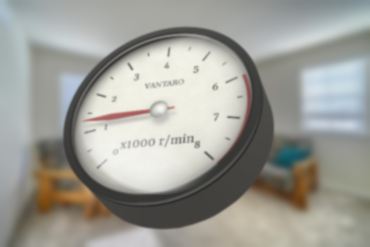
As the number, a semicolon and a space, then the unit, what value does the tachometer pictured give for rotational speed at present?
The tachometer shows 1250; rpm
